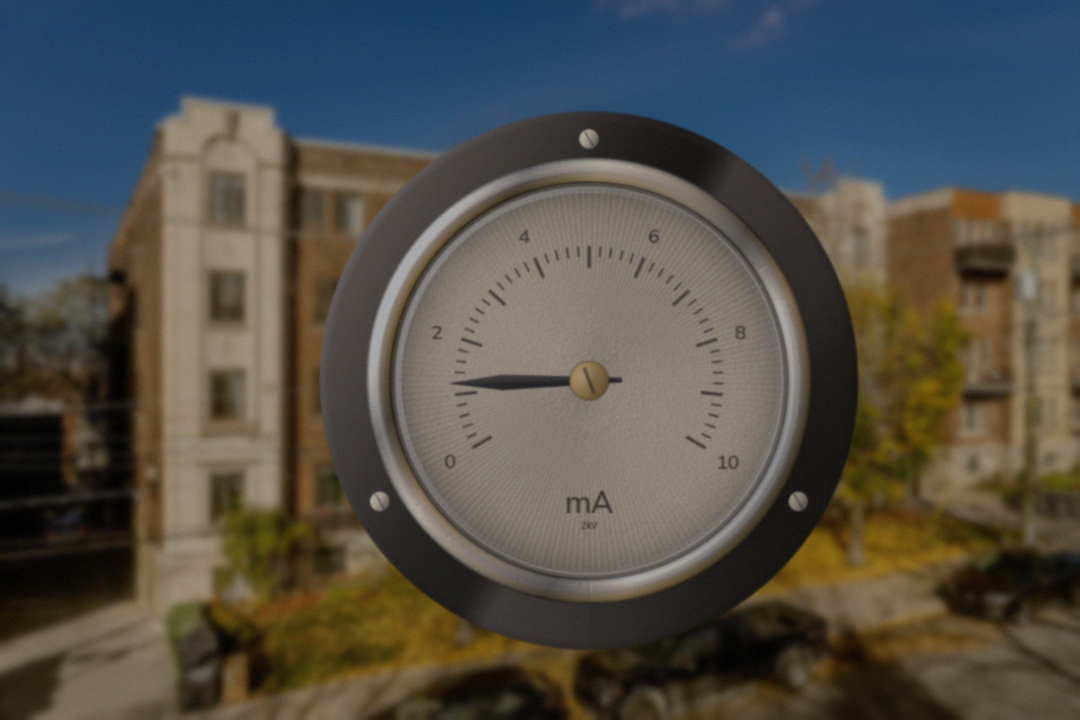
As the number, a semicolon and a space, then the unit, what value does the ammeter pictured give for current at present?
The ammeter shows 1.2; mA
